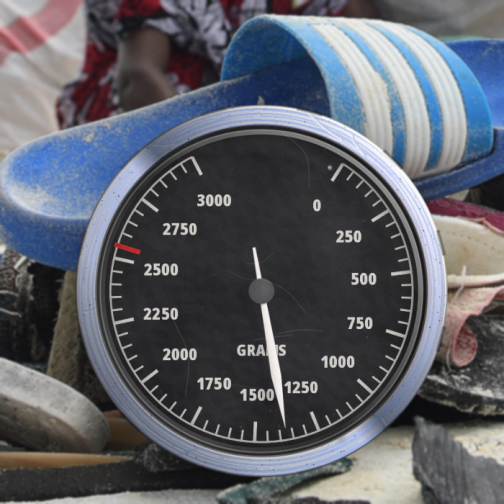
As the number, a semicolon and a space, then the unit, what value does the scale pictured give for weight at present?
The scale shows 1375; g
